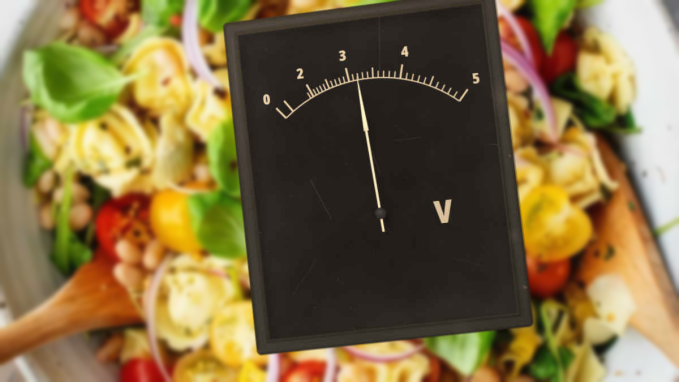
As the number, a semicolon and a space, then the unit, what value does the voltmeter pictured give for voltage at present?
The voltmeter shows 3.2; V
